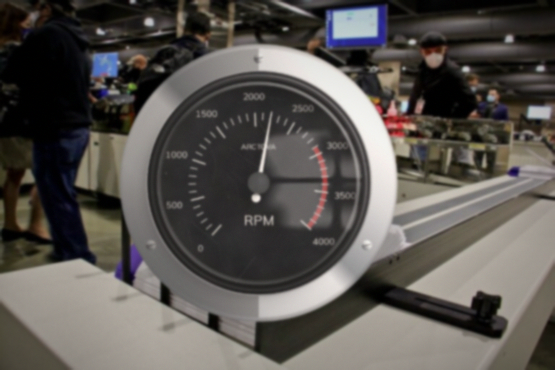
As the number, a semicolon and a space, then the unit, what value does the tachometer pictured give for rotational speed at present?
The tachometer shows 2200; rpm
